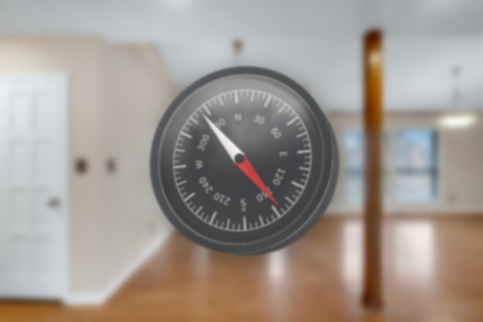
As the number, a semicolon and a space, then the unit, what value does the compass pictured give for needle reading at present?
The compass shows 145; °
